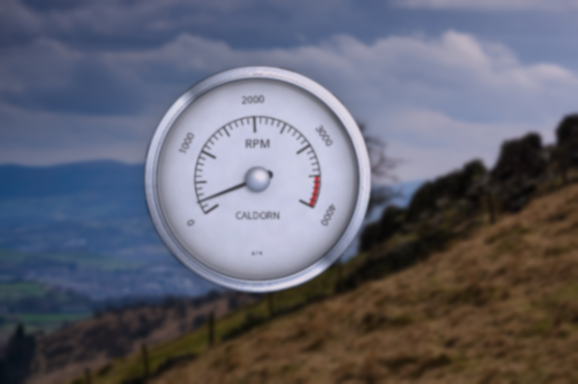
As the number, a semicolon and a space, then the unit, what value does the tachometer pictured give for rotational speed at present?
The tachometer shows 200; rpm
